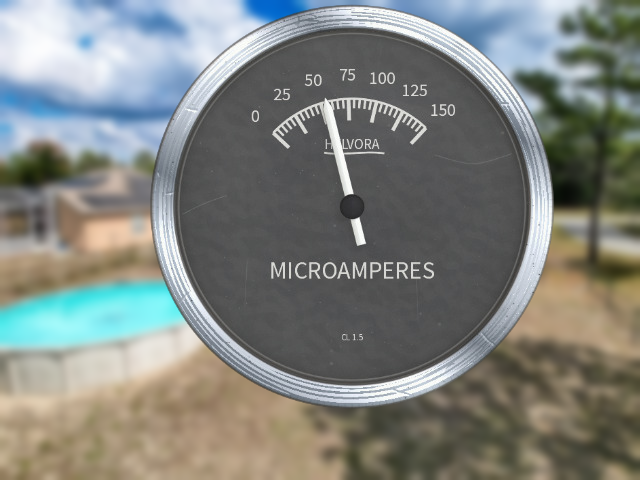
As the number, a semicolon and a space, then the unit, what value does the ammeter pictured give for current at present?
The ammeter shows 55; µA
